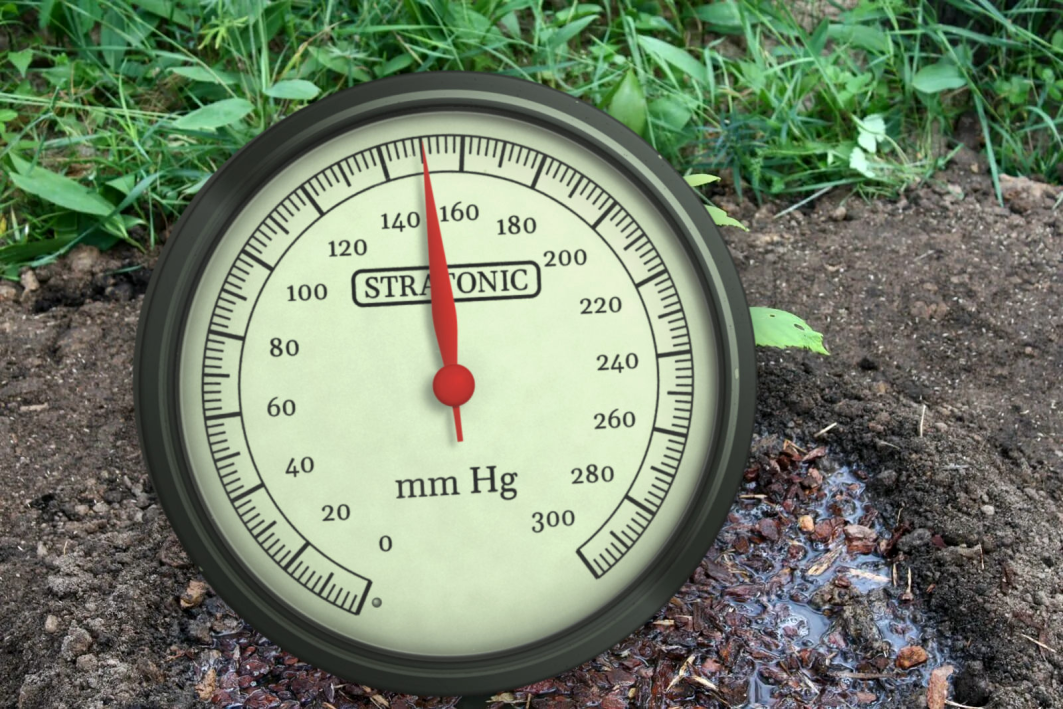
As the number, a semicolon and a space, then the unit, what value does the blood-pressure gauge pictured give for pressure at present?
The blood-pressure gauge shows 150; mmHg
